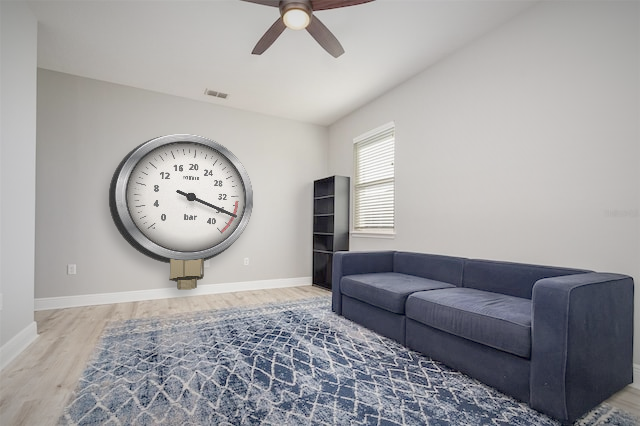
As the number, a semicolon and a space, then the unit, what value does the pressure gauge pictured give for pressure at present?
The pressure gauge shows 36; bar
